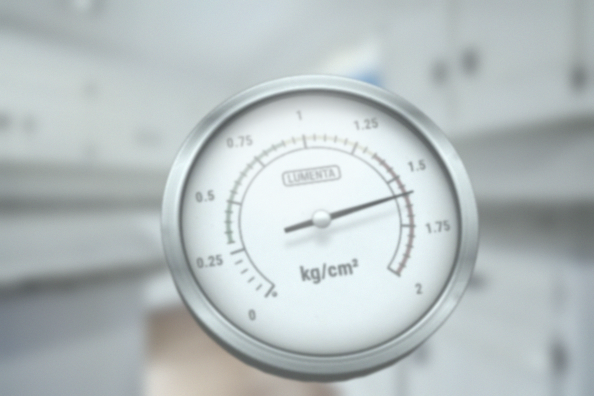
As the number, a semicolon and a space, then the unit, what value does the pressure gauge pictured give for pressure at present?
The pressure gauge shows 1.6; kg/cm²
